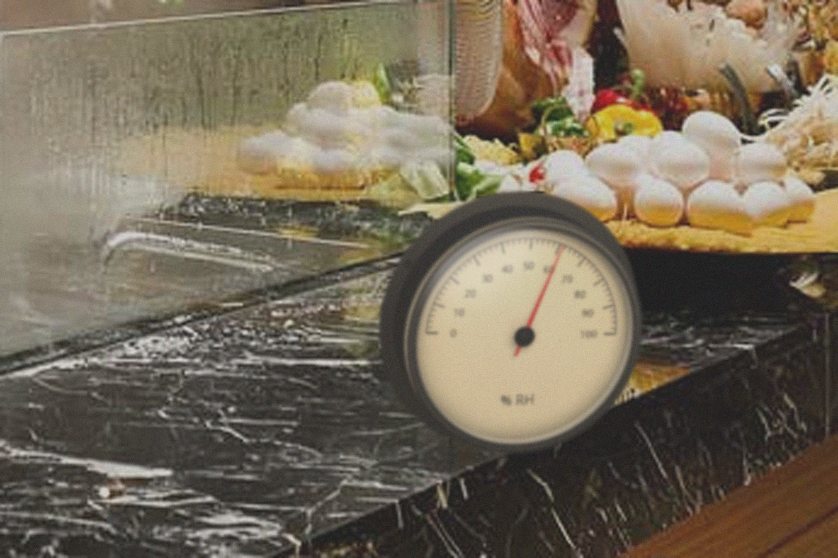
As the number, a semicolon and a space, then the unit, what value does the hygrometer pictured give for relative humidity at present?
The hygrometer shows 60; %
